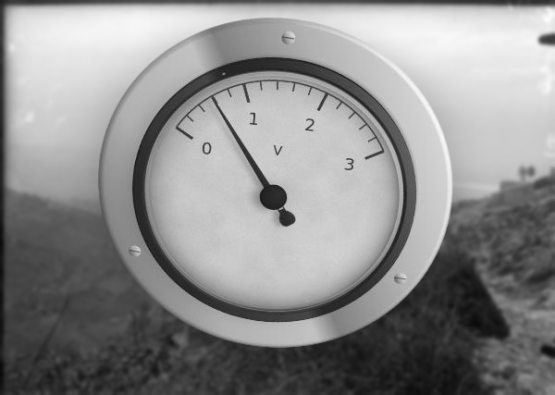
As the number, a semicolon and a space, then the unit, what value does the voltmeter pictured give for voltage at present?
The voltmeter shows 0.6; V
